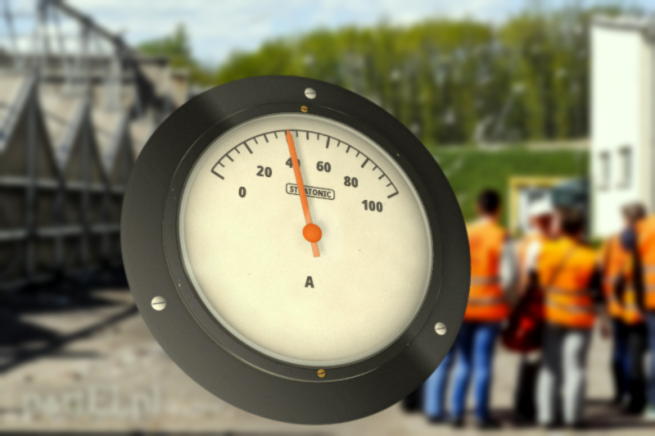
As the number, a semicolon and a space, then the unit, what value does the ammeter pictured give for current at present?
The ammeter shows 40; A
